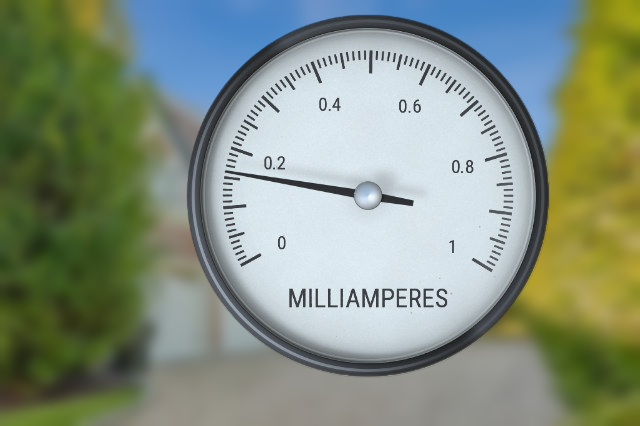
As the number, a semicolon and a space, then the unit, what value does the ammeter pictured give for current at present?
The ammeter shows 0.16; mA
